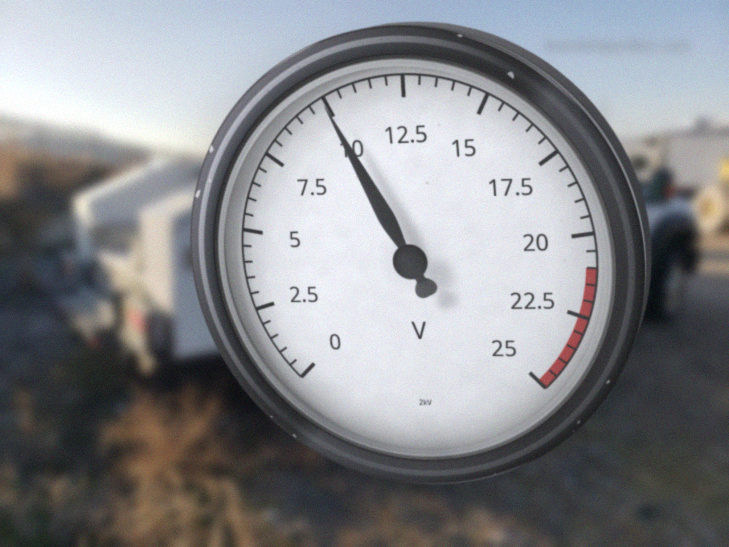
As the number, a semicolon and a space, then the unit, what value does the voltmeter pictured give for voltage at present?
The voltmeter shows 10; V
